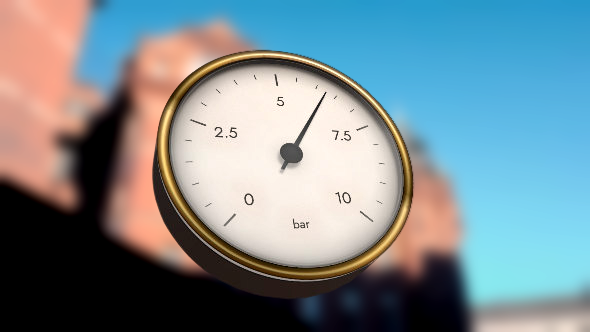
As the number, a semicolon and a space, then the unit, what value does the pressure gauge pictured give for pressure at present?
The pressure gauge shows 6.25; bar
